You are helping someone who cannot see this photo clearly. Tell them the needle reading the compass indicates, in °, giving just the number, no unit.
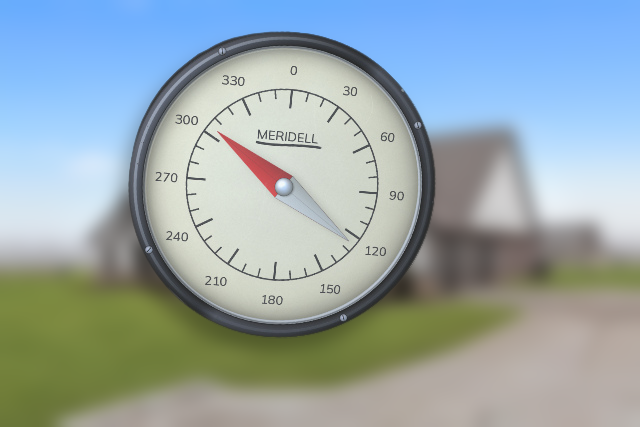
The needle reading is 305
